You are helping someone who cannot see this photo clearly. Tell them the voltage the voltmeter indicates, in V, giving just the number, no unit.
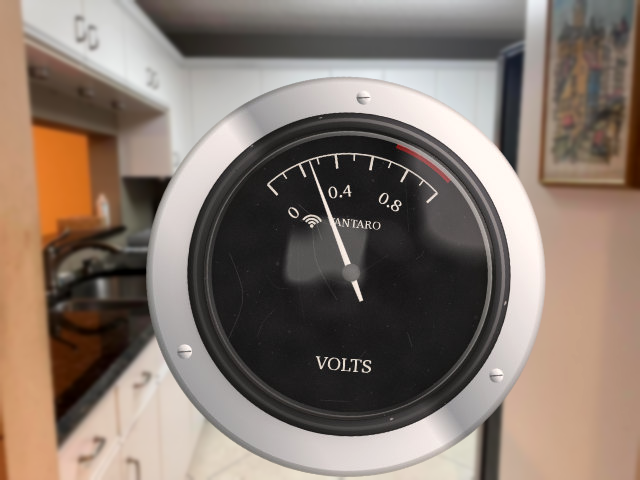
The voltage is 0.25
